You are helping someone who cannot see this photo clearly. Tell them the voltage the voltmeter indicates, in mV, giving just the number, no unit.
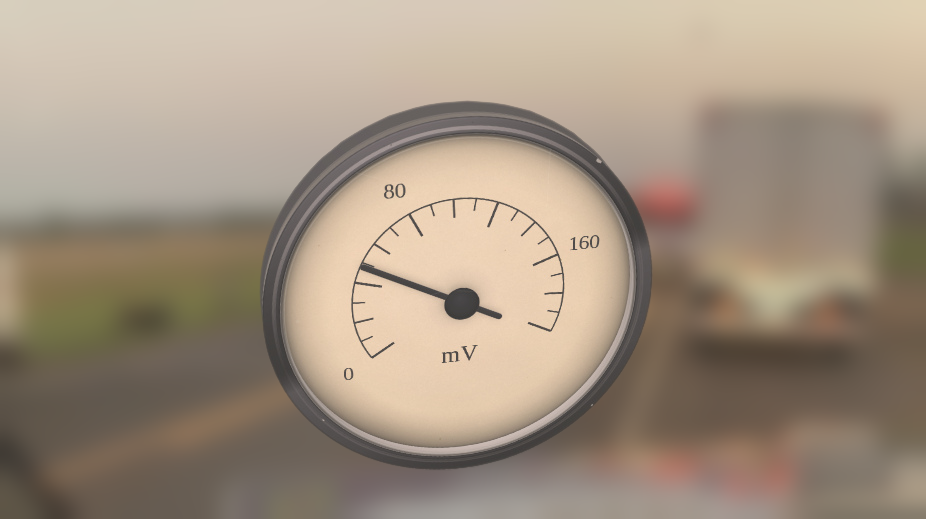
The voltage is 50
